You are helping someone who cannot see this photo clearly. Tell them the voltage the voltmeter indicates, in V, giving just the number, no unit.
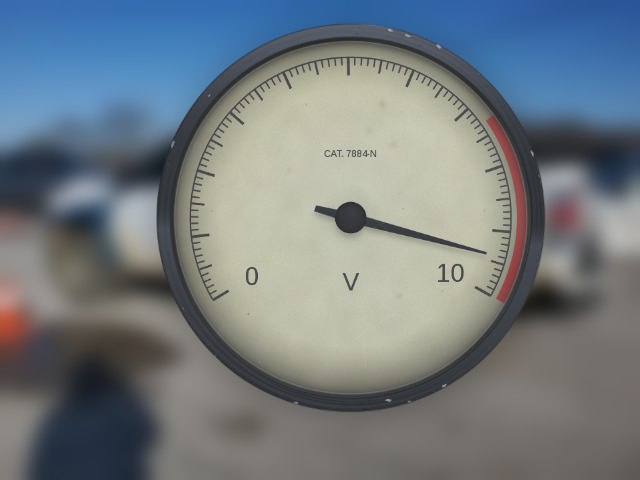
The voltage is 9.4
